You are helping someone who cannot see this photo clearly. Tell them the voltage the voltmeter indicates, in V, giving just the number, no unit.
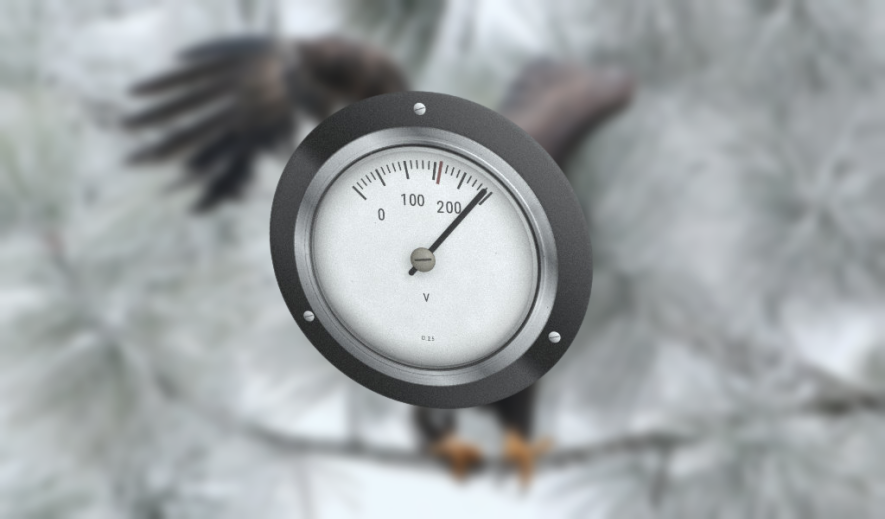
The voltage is 240
